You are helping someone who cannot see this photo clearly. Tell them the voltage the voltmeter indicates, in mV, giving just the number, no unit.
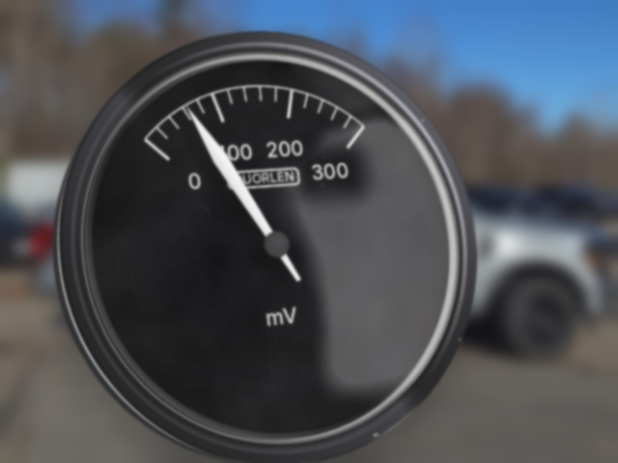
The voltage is 60
